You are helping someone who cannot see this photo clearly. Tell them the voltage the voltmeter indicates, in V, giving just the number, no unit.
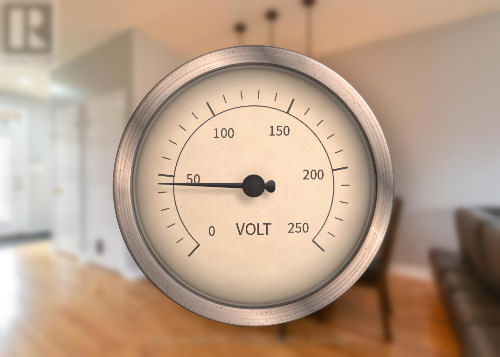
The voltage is 45
